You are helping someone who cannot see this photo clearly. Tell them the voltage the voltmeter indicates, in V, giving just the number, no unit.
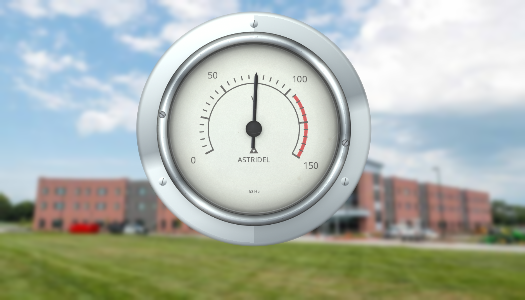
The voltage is 75
